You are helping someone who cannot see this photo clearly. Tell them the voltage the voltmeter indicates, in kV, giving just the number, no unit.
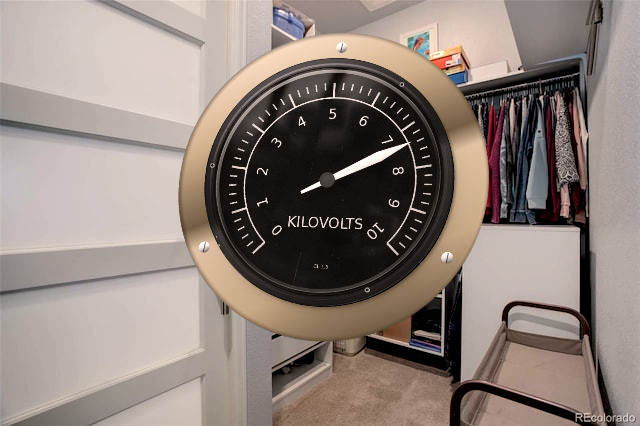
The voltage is 7.4
